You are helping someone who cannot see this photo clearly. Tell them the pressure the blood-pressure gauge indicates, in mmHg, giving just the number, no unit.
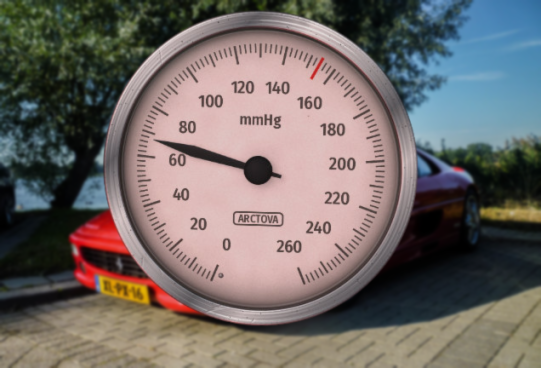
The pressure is 68
